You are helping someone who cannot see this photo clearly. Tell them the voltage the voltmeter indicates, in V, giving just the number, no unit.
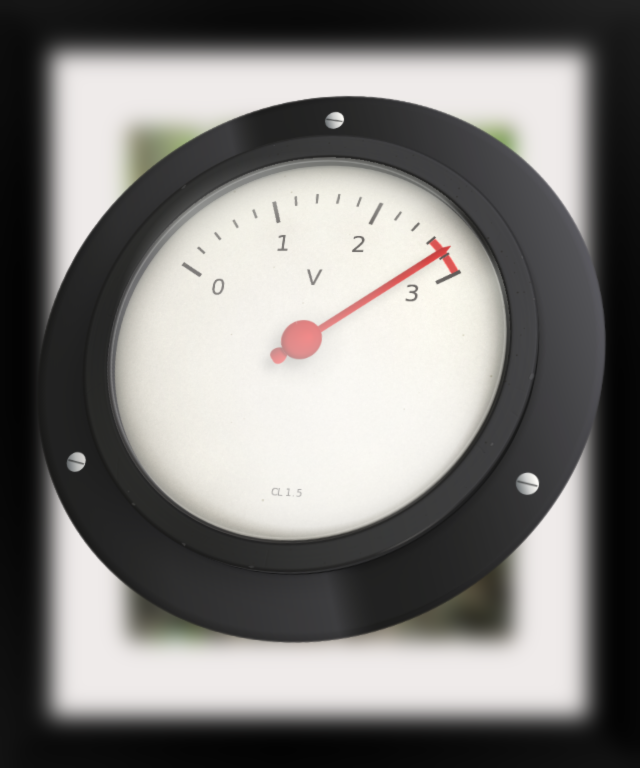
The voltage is 2.8
